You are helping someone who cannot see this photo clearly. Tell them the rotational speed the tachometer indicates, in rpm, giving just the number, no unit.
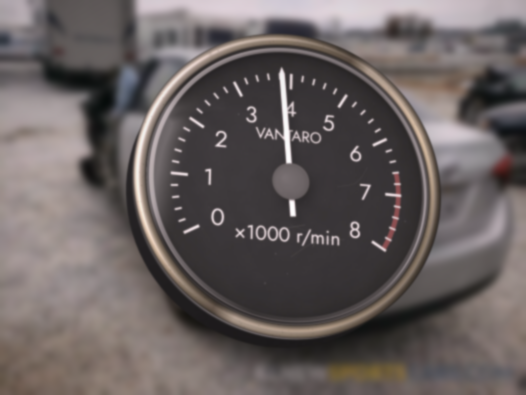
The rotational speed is 3800
